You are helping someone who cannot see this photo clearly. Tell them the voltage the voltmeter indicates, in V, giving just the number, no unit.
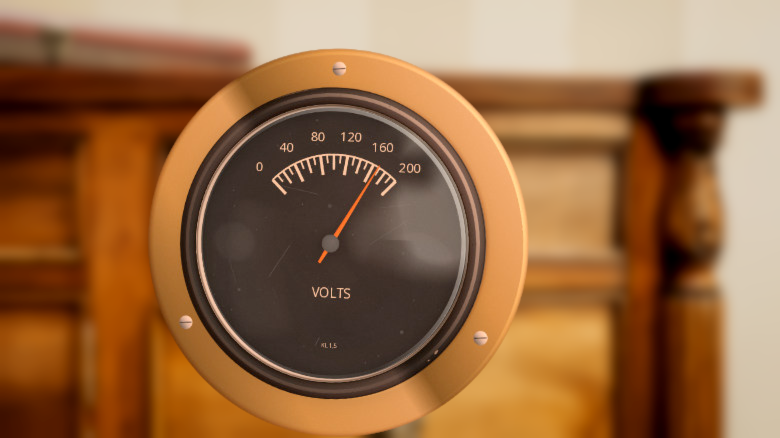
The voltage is 170
